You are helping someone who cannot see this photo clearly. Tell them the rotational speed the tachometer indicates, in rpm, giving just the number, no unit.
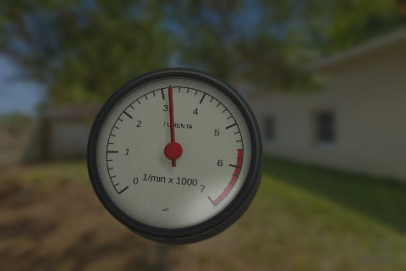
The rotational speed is 3200
